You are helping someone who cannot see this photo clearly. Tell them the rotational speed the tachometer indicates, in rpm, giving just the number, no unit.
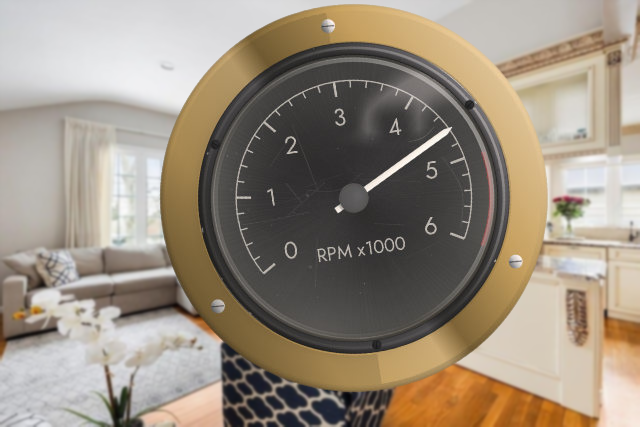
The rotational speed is 4600
